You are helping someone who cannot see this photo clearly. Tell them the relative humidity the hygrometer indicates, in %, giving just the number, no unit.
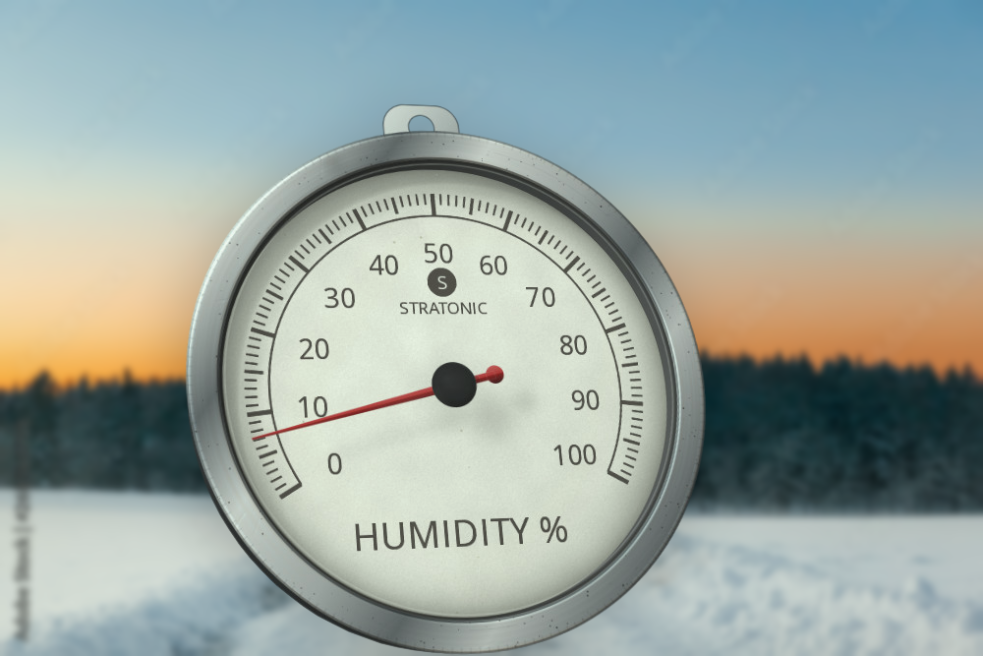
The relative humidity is 7
